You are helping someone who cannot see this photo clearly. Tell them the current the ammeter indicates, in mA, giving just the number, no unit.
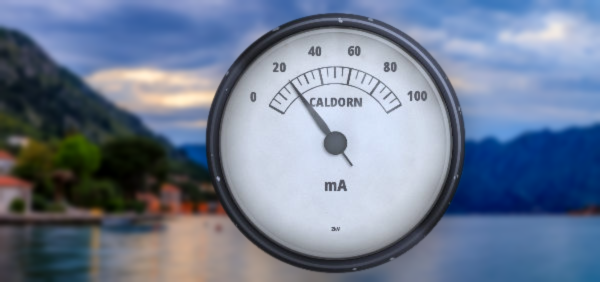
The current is 20
